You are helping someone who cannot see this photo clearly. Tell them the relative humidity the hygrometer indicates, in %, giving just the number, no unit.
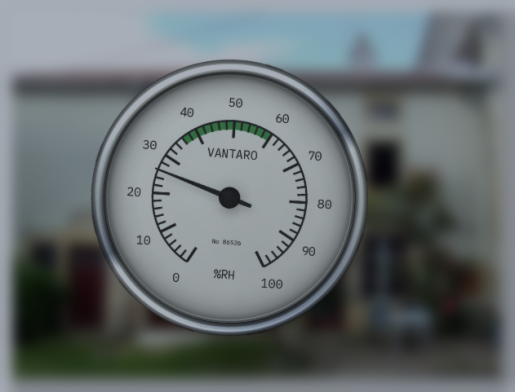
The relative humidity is 26
